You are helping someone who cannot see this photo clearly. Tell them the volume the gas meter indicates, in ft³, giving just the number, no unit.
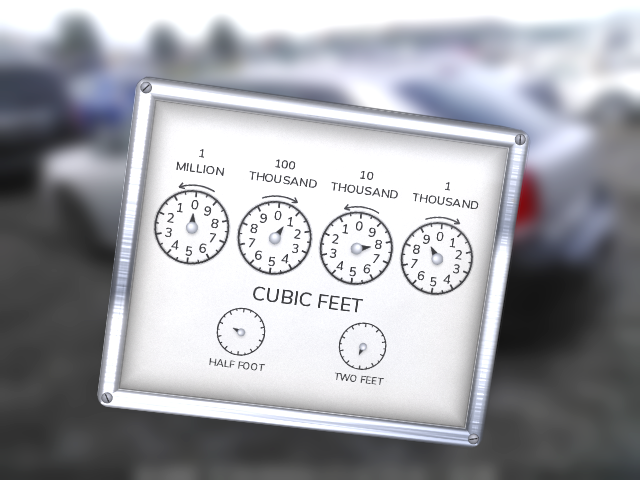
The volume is 7900
